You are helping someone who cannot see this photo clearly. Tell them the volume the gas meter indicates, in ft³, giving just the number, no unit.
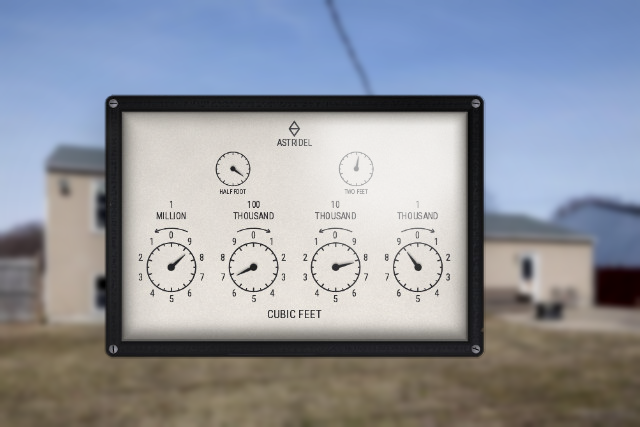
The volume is 867900
